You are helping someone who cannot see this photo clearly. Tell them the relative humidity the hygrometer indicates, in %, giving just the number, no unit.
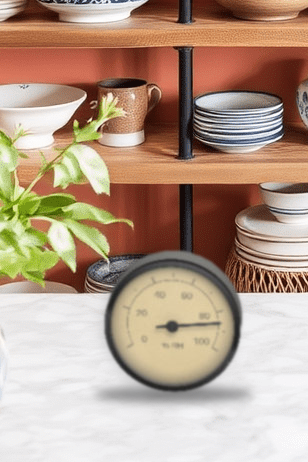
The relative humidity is 85
